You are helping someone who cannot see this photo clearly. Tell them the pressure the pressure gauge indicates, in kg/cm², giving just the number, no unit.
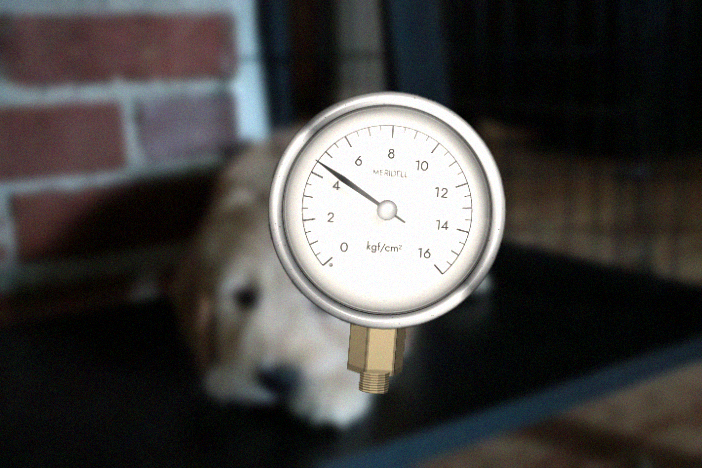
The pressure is 4.5
